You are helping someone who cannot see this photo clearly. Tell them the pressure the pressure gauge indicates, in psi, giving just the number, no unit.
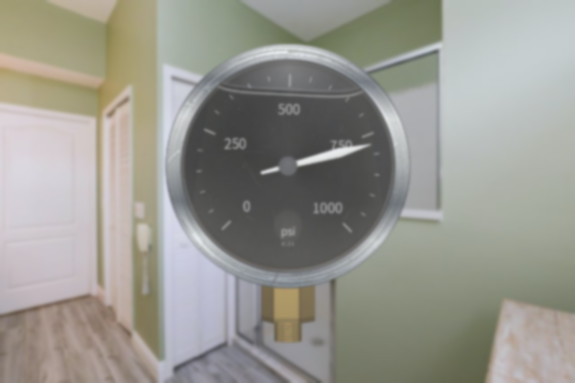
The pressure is 775
